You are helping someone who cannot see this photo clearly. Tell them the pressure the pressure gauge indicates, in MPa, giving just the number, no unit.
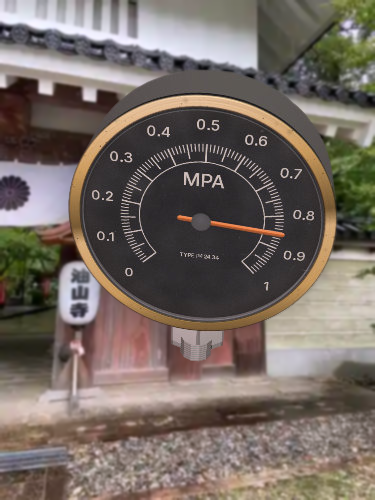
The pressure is 0.85
